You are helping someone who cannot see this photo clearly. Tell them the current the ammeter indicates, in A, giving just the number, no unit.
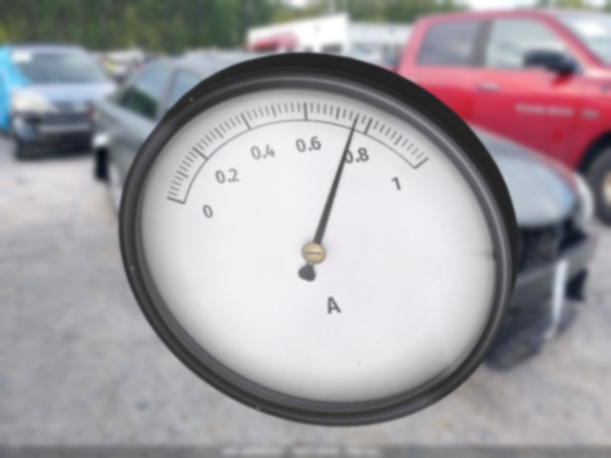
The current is 0.76
